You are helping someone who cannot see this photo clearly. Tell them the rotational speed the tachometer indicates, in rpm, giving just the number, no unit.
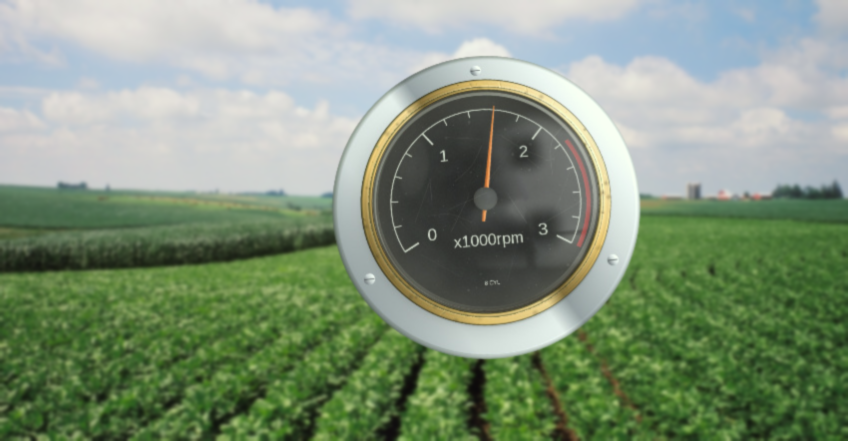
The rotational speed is 1600
